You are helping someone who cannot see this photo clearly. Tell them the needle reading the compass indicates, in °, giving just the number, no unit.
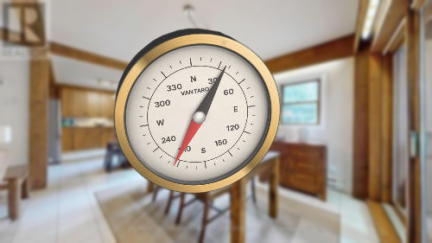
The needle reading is 215
